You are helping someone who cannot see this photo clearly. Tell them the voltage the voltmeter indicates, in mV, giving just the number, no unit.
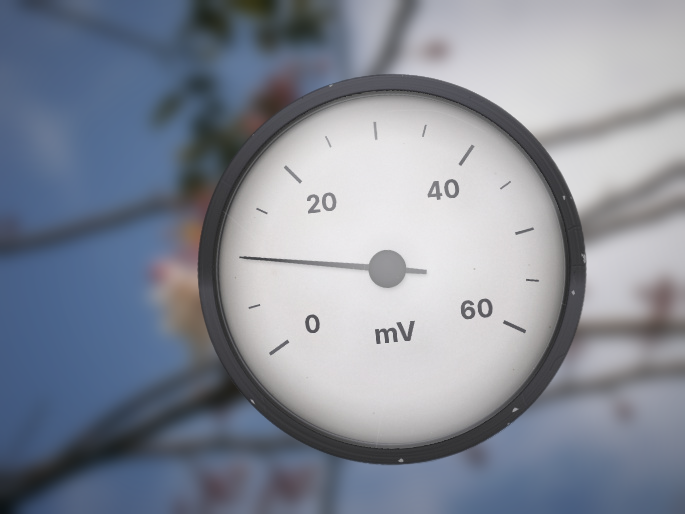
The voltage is 10
